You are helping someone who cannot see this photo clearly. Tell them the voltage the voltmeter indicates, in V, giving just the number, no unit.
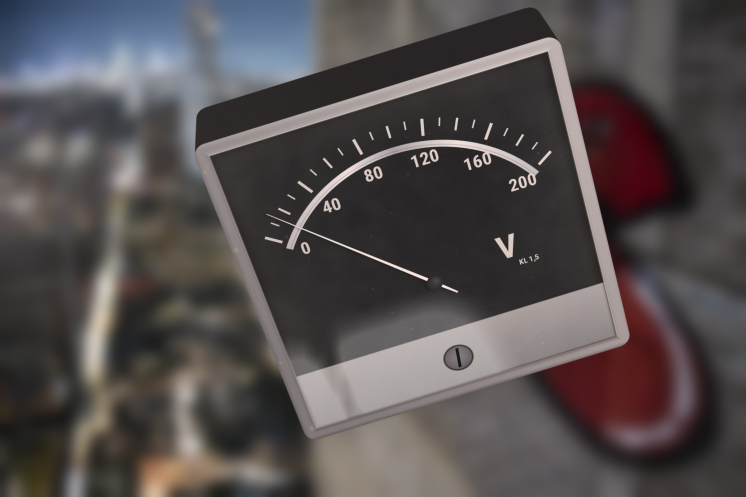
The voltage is 15
